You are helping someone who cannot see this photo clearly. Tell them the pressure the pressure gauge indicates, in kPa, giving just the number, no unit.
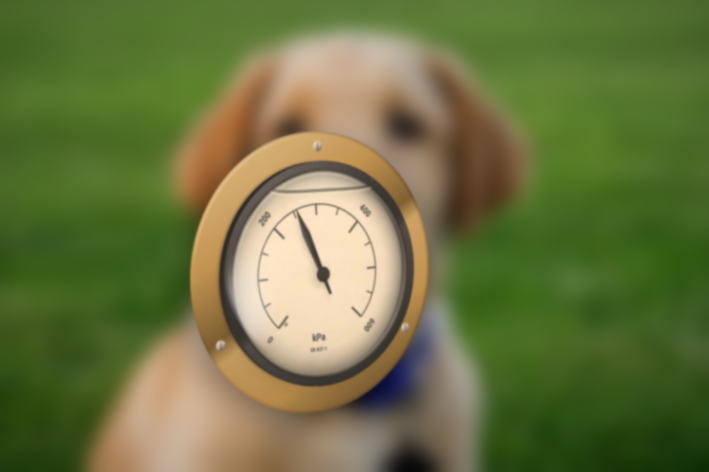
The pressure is 250
